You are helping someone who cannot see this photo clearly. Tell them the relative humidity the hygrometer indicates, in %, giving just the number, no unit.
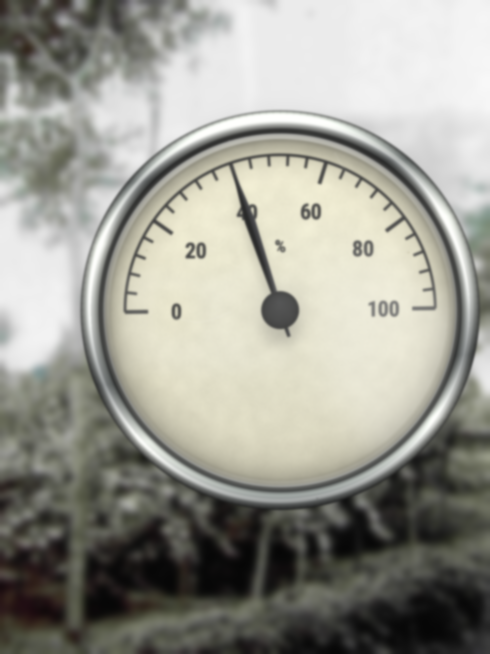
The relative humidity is 40
